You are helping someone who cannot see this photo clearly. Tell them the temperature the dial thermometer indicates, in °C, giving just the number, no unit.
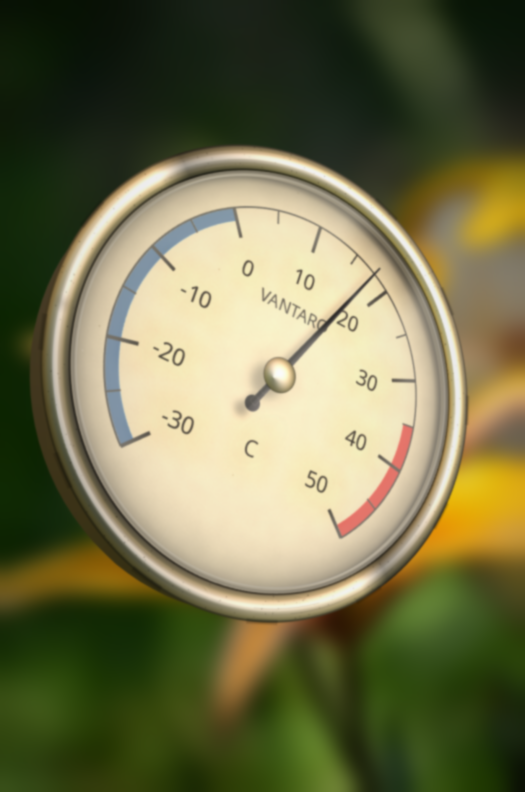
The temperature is 17.5
